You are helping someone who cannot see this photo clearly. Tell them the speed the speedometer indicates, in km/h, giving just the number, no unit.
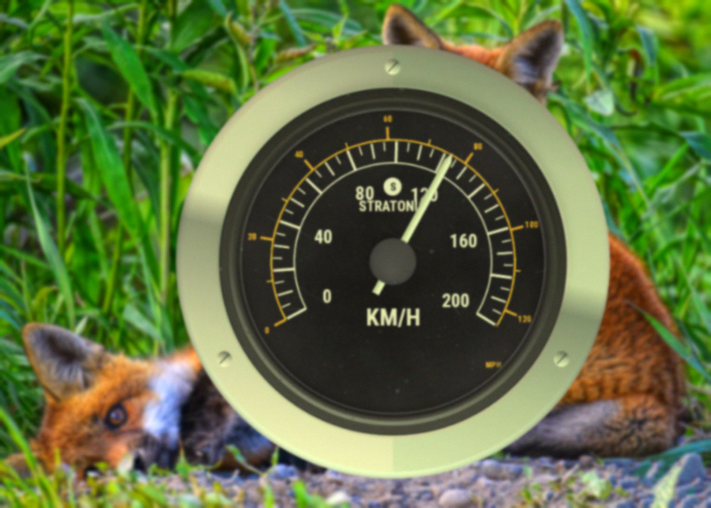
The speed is 122.5
